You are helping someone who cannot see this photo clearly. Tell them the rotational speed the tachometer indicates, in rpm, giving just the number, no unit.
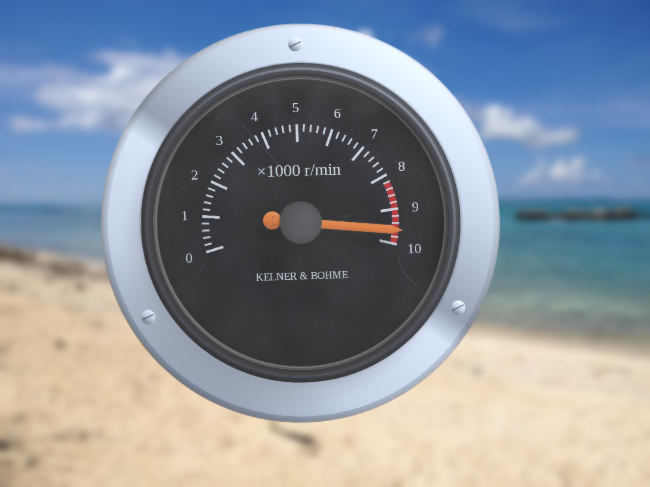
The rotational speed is 9600
